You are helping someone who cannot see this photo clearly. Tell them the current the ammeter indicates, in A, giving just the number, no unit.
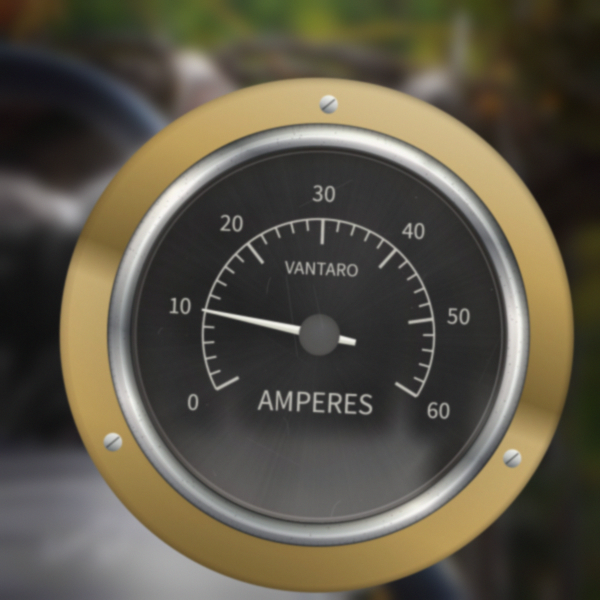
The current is 10
